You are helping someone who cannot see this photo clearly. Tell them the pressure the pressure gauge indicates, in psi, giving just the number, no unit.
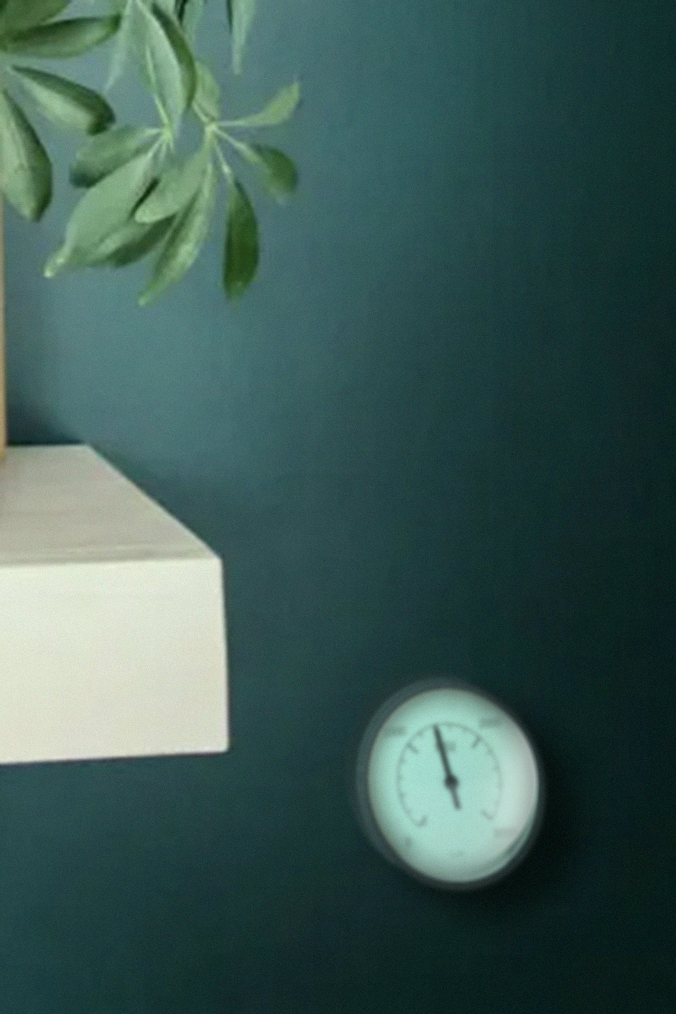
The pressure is 1400
